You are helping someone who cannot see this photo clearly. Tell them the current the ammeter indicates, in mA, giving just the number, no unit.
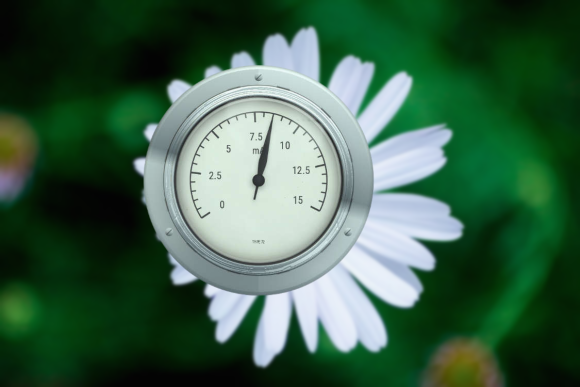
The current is 8.5
